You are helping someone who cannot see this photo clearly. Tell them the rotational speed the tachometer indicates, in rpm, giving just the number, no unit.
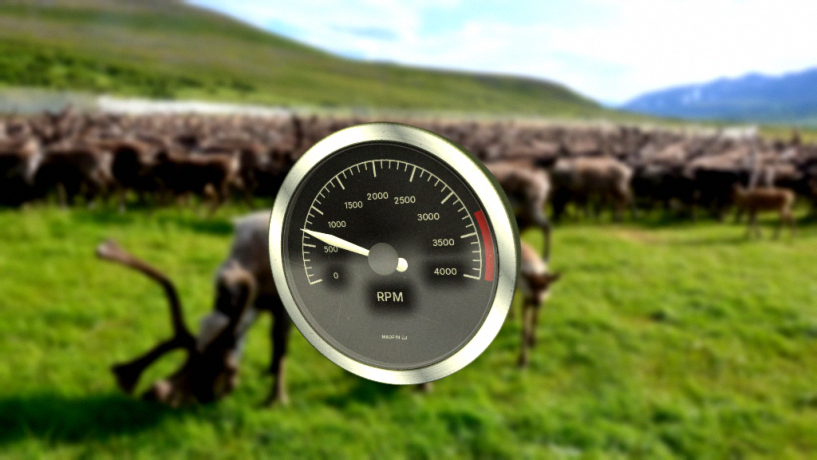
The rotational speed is 700
